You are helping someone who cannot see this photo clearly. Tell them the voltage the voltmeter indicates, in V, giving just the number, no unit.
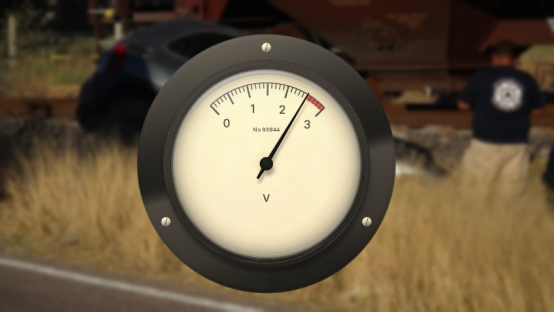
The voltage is 2.5
